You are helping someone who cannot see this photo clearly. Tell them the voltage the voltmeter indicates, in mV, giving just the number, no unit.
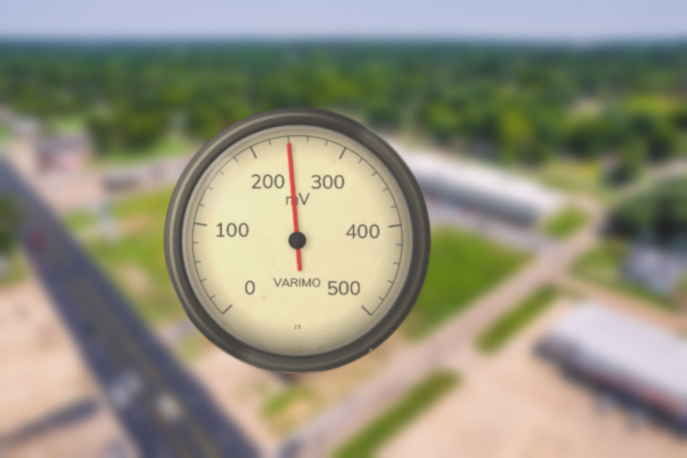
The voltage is 240
